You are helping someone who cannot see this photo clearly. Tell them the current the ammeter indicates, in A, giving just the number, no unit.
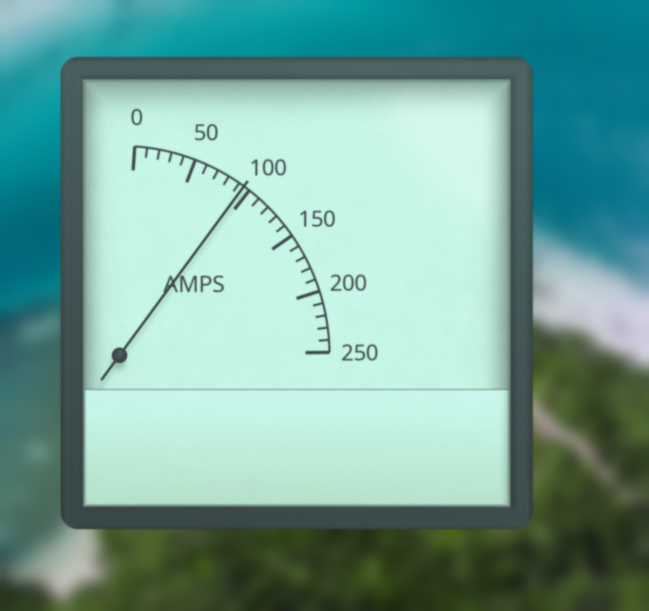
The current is 95
